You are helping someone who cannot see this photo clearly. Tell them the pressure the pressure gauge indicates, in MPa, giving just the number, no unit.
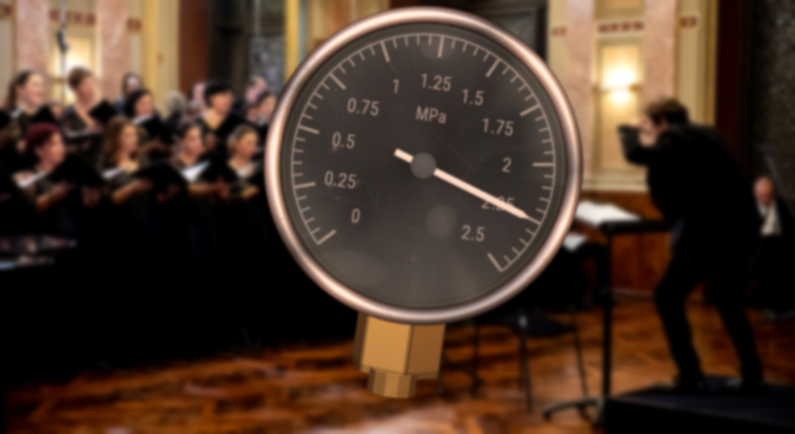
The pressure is 2.25
